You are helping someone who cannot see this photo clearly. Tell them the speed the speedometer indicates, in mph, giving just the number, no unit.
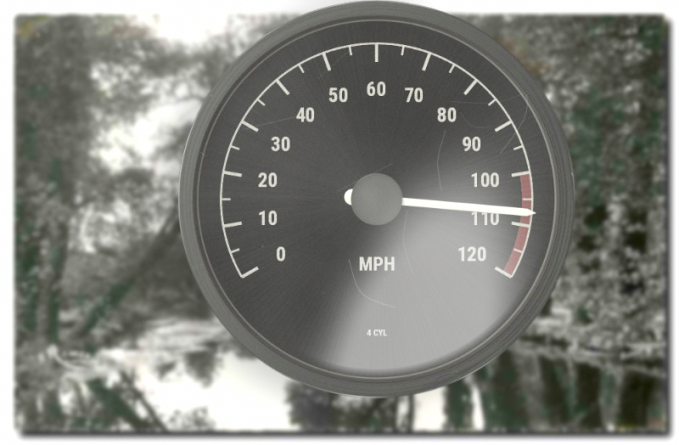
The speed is 107.5
